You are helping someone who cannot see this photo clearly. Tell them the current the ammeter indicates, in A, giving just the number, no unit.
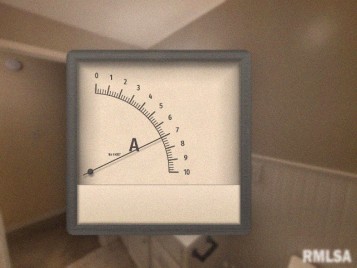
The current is 7
